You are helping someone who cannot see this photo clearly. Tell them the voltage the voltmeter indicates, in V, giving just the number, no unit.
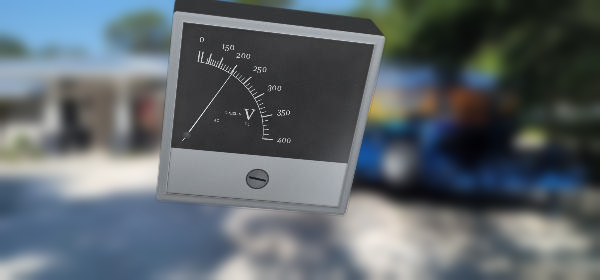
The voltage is 200
